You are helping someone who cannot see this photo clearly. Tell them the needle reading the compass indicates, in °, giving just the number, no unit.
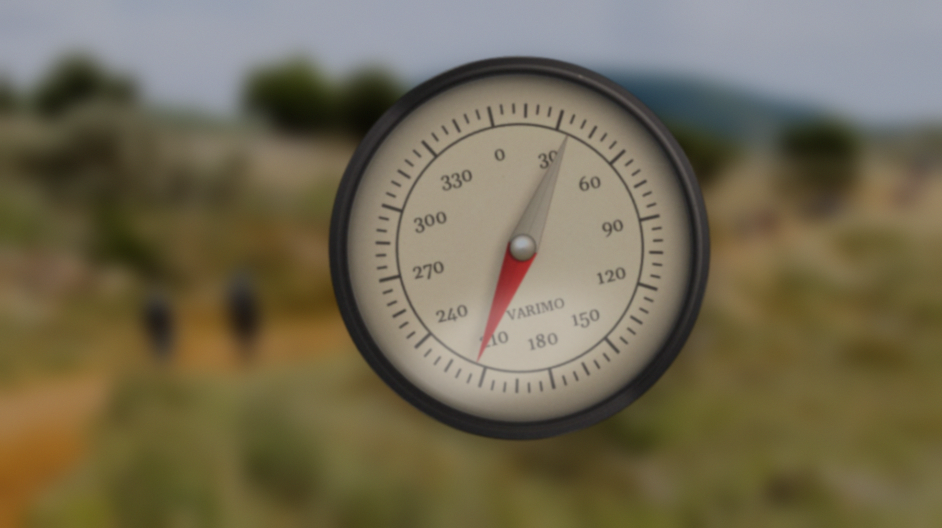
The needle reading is 215
